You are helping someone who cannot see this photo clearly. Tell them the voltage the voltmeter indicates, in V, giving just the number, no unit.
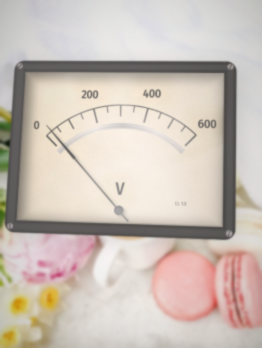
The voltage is 25
